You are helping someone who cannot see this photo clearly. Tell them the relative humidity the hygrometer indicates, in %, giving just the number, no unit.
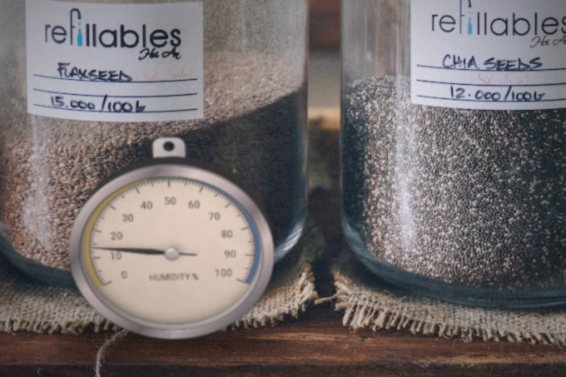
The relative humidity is 15
